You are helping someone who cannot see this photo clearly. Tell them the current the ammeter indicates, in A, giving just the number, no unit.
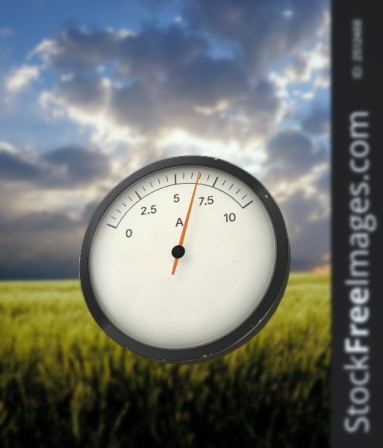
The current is 6.5
